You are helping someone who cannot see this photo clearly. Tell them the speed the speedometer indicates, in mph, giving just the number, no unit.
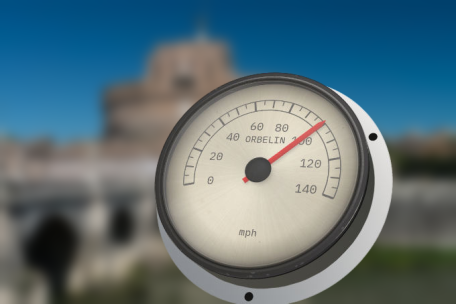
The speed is 100
